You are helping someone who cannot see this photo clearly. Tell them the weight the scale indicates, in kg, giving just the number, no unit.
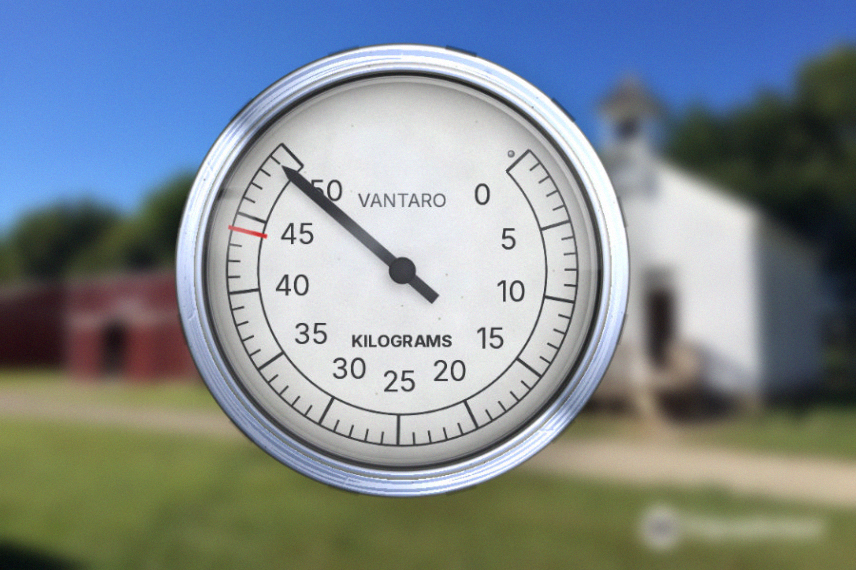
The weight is 49
